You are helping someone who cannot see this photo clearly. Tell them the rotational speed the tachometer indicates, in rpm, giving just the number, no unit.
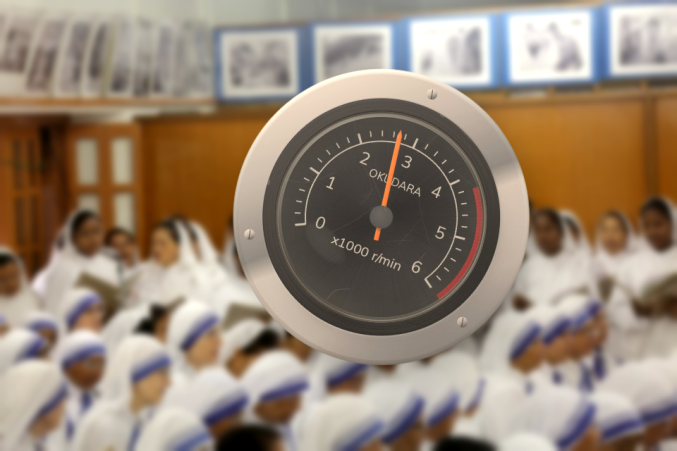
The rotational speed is 2700
